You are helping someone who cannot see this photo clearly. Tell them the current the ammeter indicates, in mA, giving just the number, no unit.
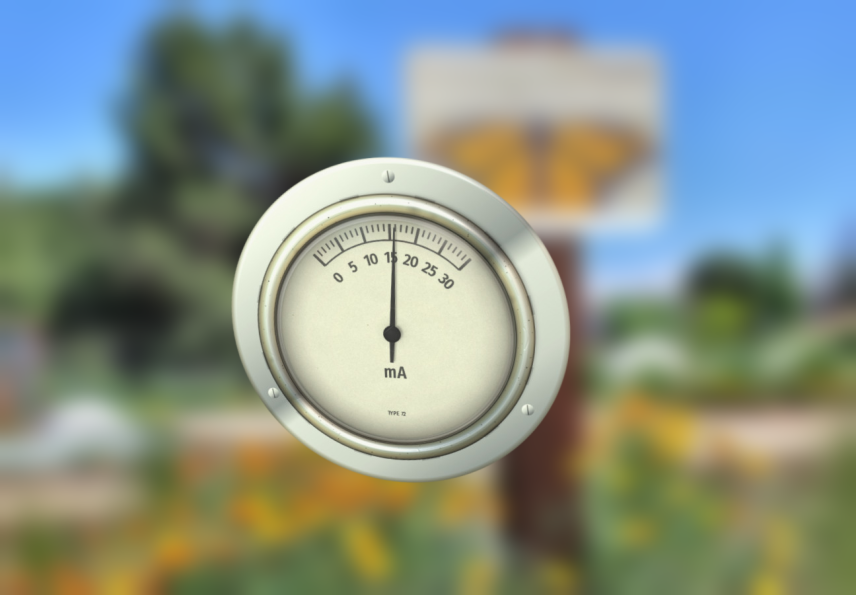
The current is 16
